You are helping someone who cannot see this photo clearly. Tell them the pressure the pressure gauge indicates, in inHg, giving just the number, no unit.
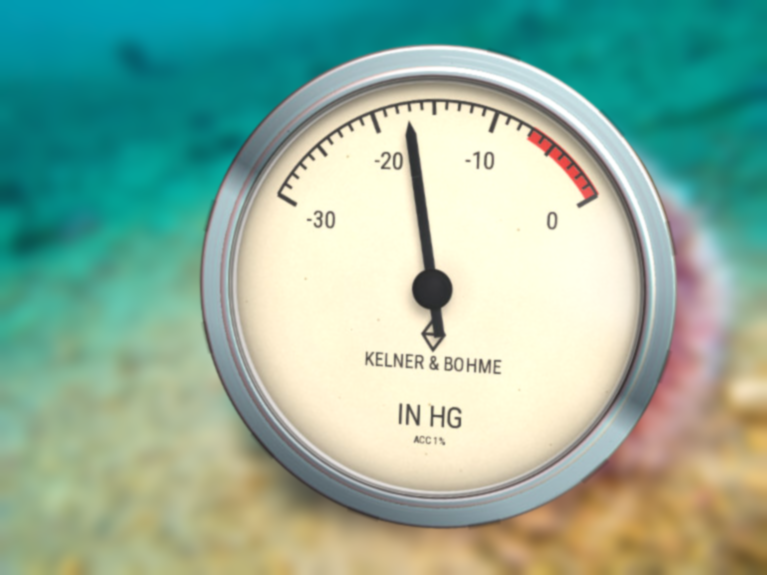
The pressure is -17
